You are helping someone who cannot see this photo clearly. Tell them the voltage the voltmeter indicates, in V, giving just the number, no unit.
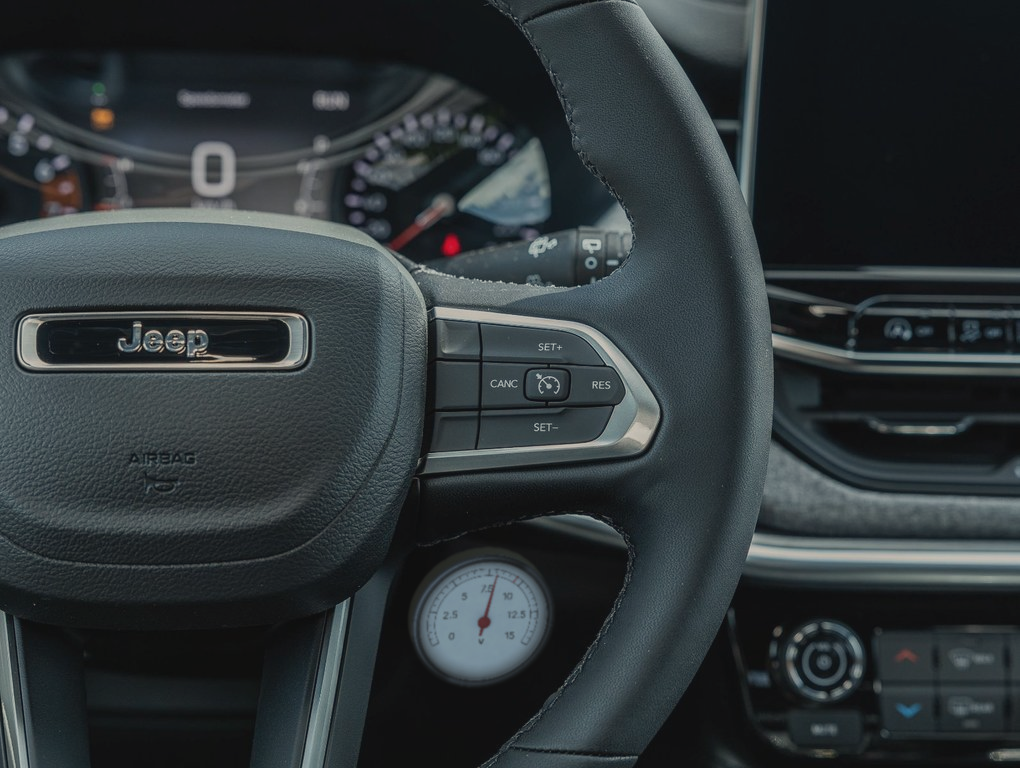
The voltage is 8
